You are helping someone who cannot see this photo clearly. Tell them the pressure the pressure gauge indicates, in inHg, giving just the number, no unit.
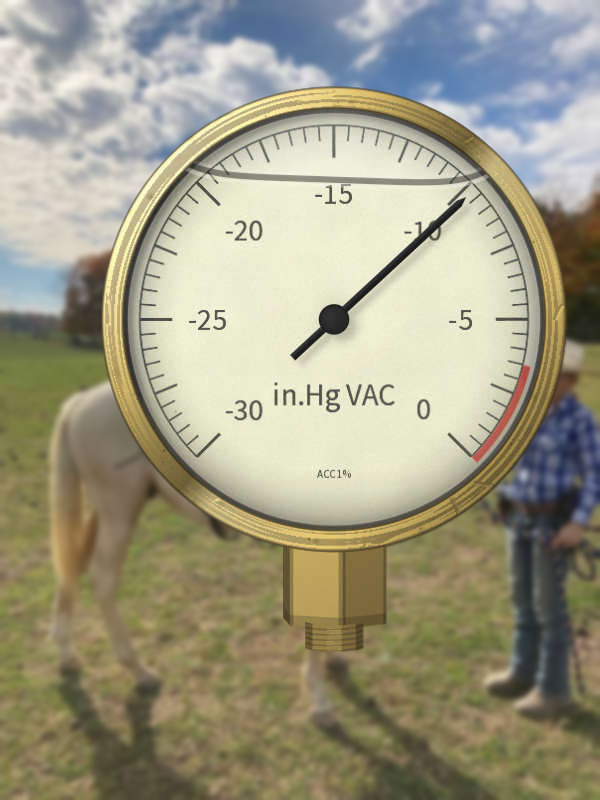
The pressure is -9.75
